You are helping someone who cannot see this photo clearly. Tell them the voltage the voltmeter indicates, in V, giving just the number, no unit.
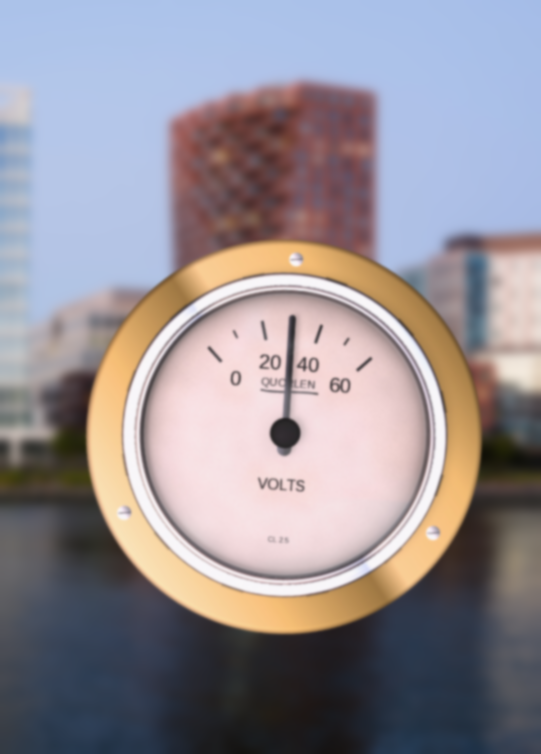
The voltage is 30
